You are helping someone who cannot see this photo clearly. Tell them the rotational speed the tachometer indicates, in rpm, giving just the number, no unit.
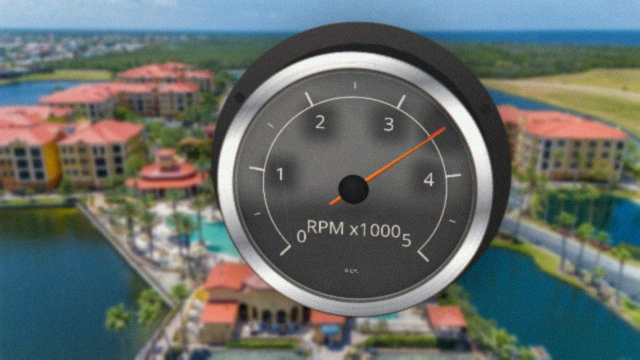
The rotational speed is 3500
